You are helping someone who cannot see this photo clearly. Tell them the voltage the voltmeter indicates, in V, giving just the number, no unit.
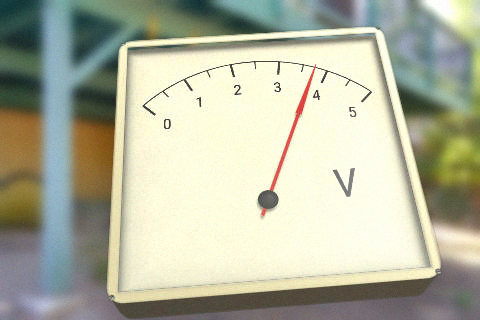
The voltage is 3.75
